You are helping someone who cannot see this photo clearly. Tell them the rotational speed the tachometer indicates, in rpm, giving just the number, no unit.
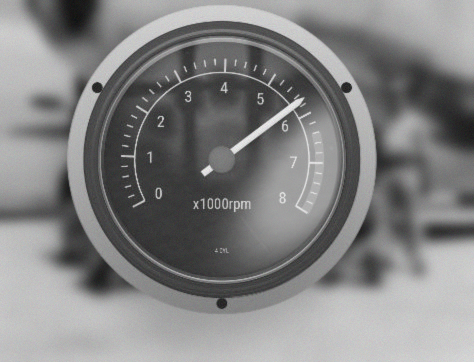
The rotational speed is 5700
